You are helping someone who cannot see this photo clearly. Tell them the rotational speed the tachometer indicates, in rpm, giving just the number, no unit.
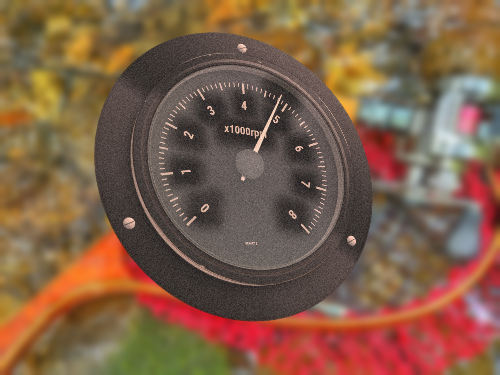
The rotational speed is 4800
